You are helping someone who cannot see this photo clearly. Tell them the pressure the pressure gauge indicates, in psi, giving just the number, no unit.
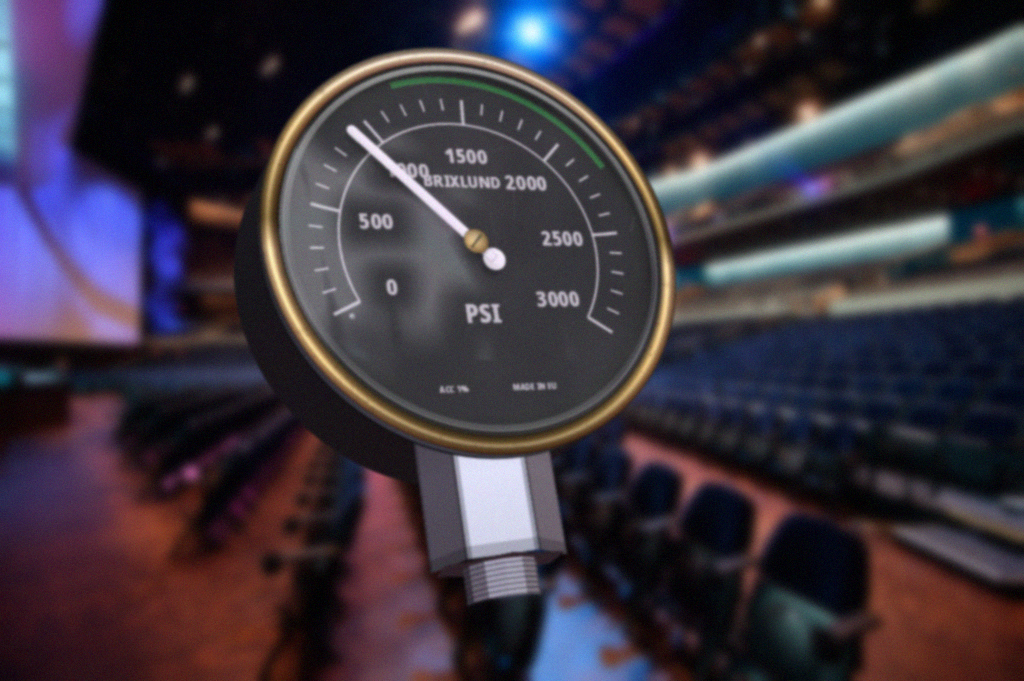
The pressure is 900
